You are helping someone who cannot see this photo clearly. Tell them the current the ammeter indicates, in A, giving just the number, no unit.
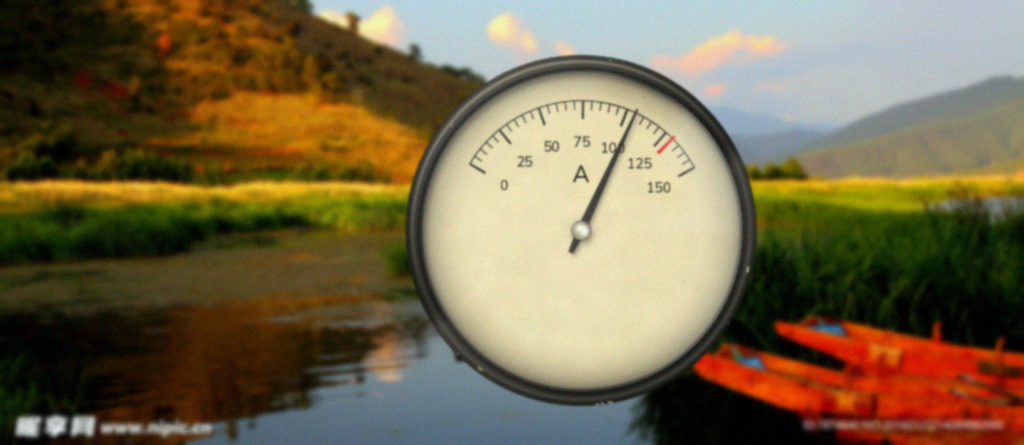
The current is 105
